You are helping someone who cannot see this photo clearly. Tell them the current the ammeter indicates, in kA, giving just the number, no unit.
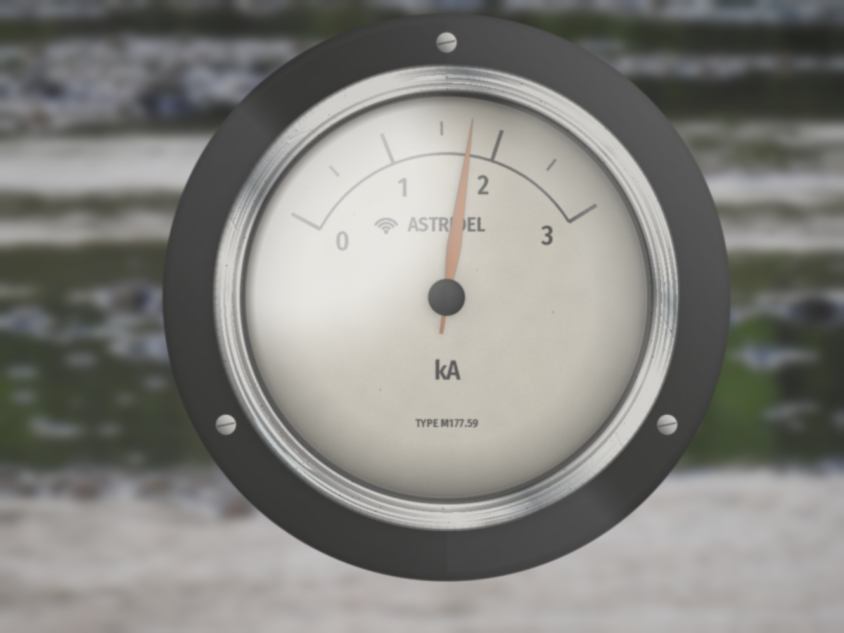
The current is 1.75
